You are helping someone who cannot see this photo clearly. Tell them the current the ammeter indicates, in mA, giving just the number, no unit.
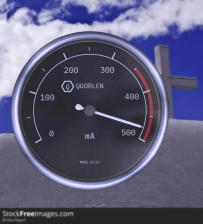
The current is 475
